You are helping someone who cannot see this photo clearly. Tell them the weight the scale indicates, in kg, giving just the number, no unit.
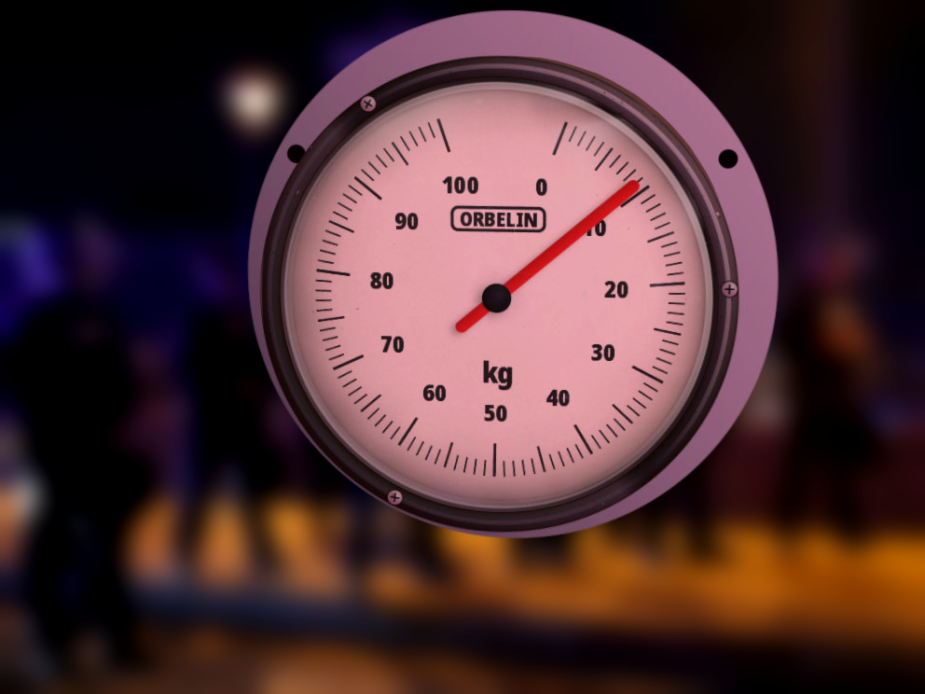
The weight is 9
